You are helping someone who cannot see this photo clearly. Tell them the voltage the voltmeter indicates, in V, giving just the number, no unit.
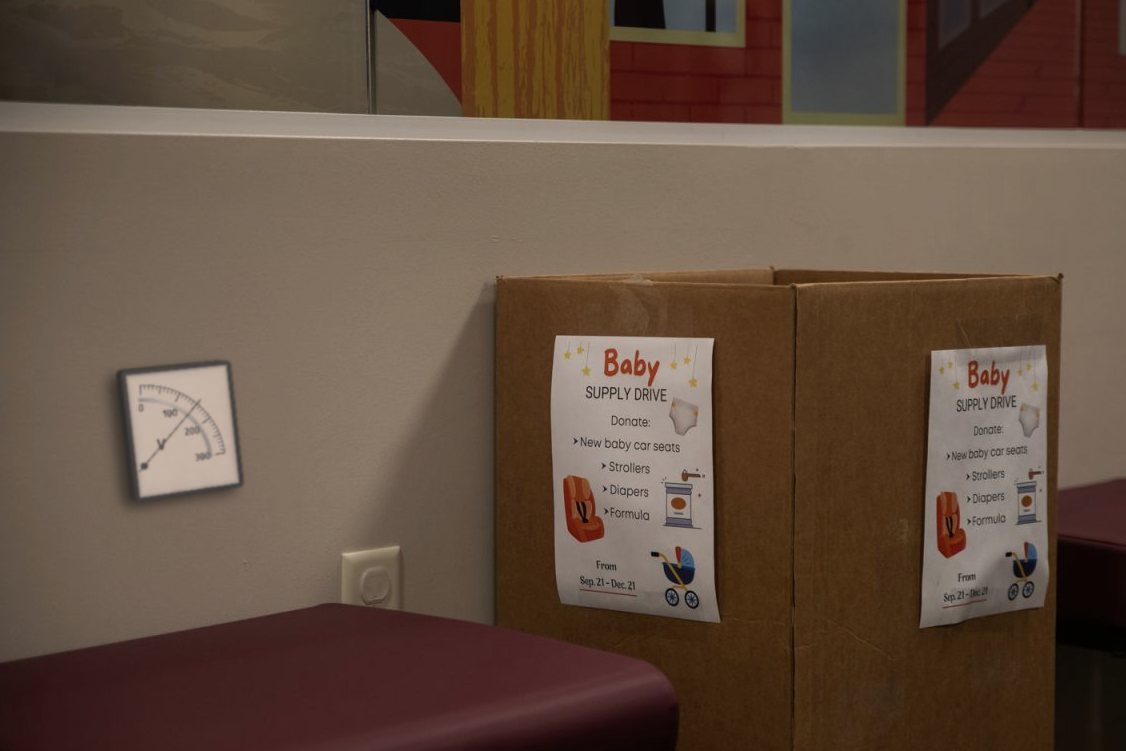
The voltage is 150
